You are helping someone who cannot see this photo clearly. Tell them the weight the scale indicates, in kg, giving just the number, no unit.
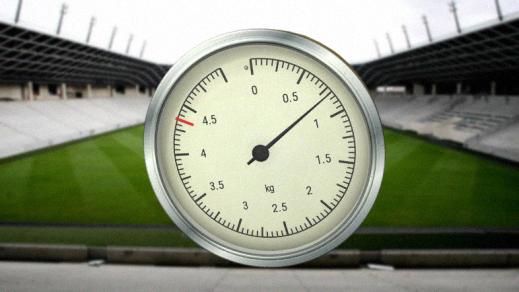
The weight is 0.8
